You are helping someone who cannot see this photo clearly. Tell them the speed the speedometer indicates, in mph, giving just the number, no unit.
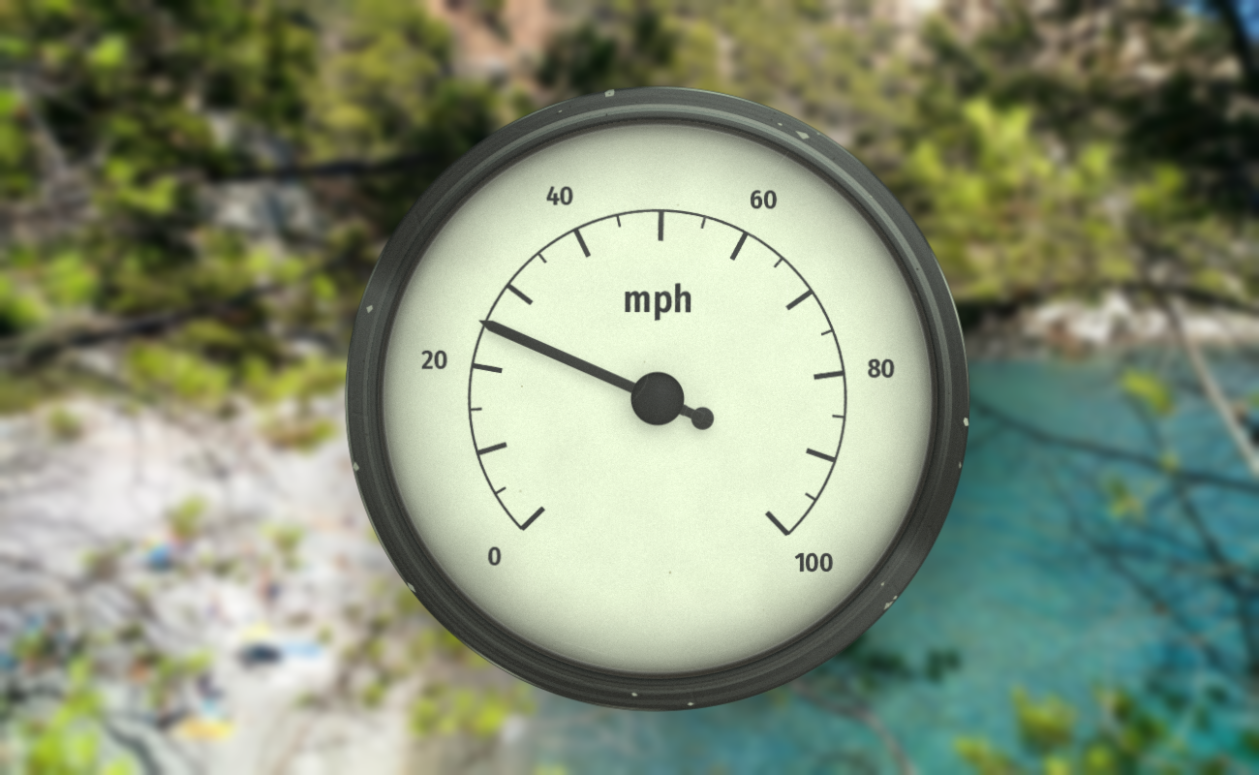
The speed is 25
